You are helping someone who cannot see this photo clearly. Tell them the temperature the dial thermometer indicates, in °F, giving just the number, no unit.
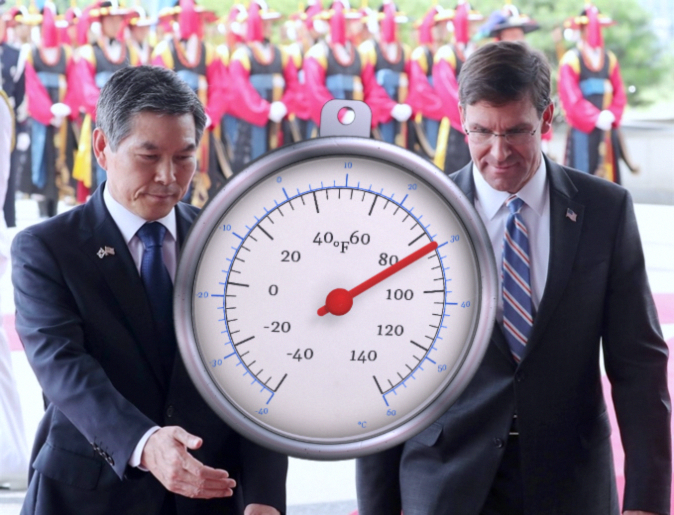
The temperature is 84
